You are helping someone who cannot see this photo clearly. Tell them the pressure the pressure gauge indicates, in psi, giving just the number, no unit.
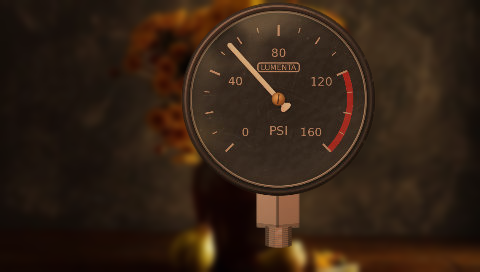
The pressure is 55
